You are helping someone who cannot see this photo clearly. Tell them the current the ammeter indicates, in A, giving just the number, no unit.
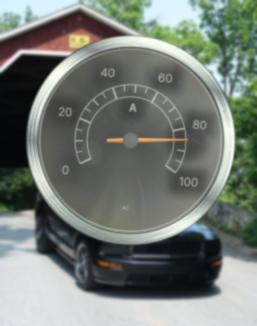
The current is 85
